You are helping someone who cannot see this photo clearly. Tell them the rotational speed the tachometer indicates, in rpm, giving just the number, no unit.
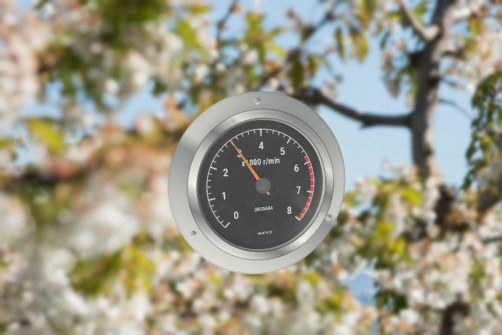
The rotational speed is 3000
